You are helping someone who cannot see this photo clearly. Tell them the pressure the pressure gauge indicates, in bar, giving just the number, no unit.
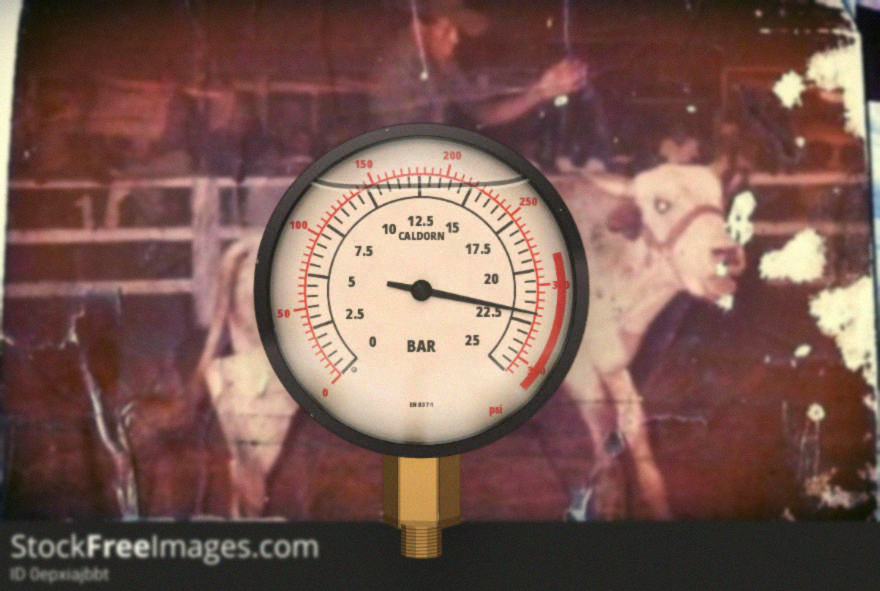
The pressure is 22
